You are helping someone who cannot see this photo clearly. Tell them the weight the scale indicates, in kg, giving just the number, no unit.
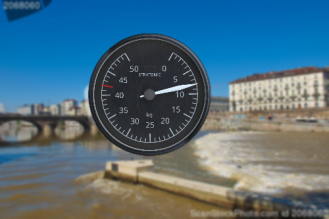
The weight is 8
